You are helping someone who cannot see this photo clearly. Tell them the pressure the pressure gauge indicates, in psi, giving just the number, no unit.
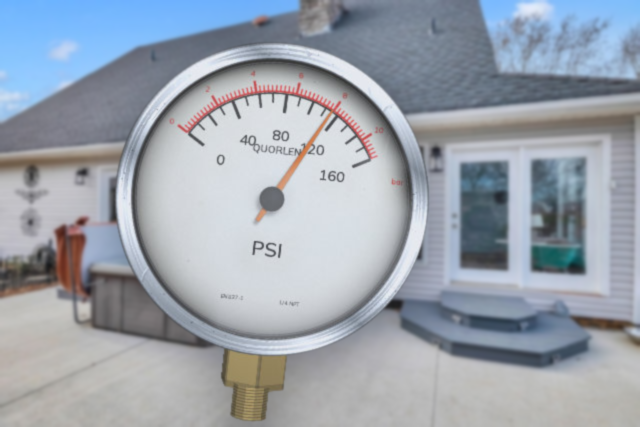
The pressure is 115
